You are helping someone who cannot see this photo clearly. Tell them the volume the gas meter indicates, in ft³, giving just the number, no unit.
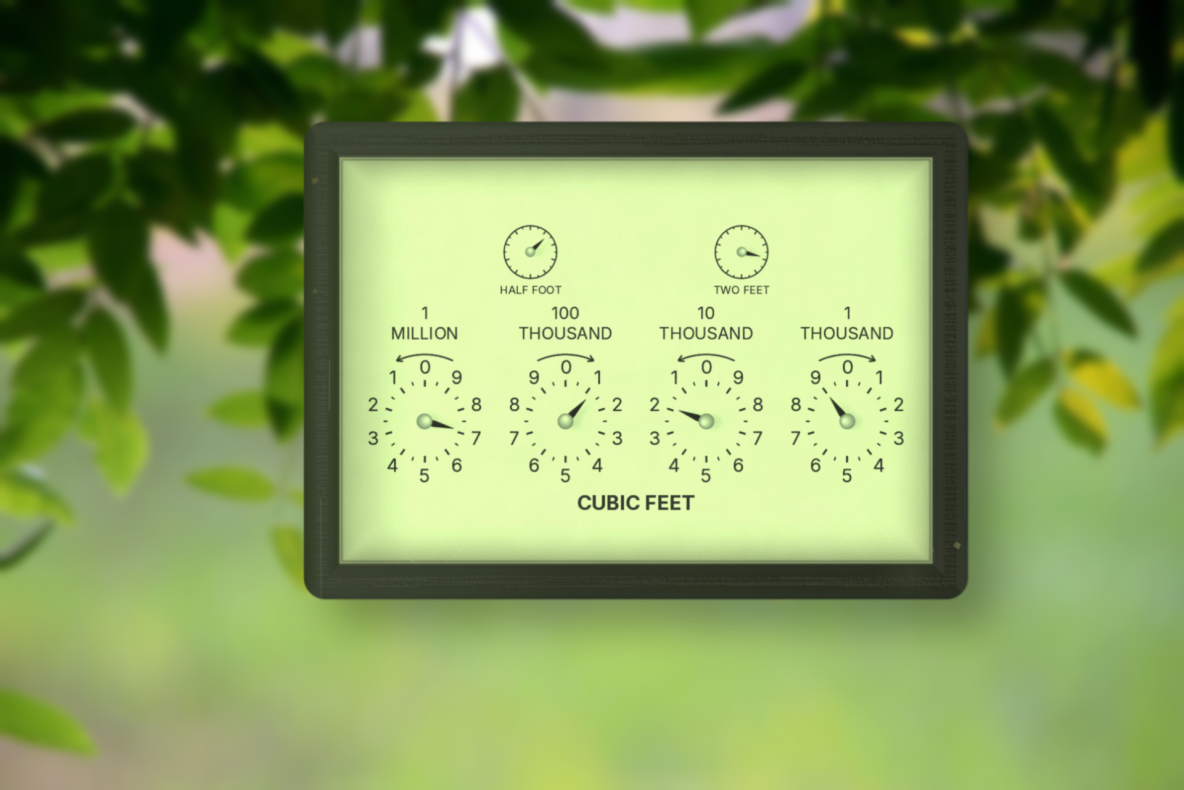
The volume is 711900
